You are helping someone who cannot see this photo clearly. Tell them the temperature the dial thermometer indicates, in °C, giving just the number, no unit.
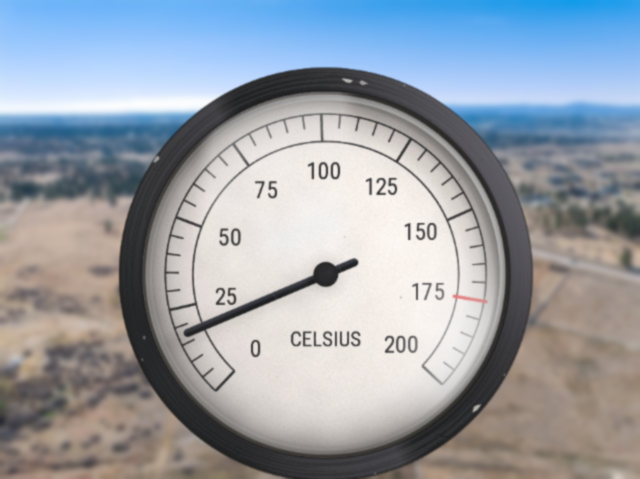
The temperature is 17.5
